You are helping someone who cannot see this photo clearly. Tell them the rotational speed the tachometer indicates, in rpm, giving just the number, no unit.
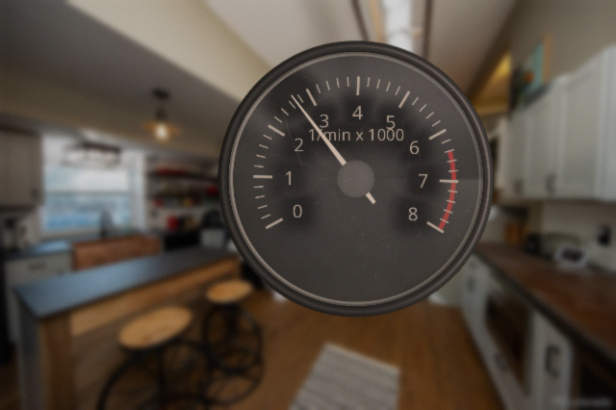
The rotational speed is 2700
